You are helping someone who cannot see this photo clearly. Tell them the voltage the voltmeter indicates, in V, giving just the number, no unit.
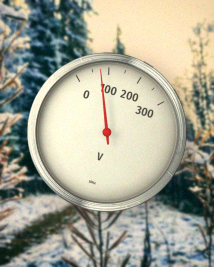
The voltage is 75
